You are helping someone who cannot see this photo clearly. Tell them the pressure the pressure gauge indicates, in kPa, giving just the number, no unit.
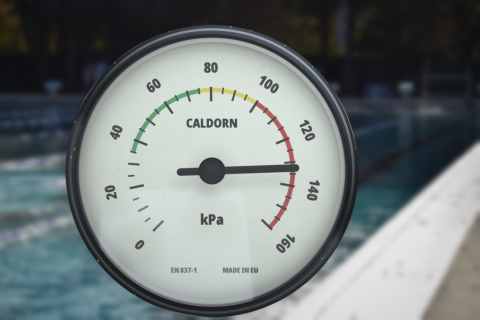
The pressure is 132.5
